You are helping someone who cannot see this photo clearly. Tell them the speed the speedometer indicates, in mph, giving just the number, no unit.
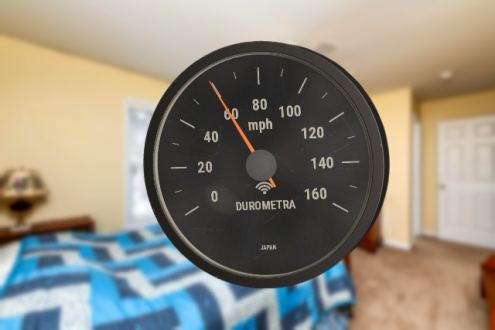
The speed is 60
